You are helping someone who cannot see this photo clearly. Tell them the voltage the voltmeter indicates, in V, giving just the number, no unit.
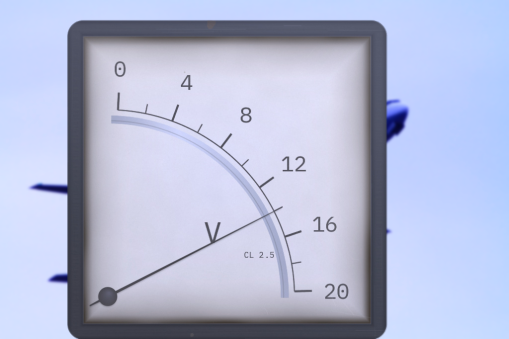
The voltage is 14
